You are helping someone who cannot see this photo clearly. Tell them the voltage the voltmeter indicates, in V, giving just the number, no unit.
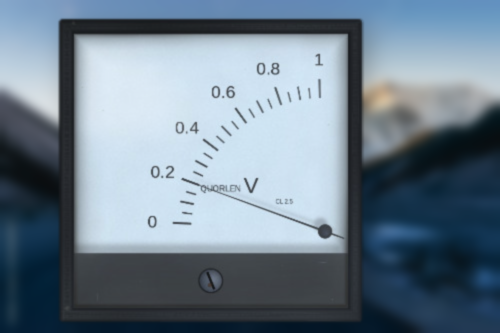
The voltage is 0.2
